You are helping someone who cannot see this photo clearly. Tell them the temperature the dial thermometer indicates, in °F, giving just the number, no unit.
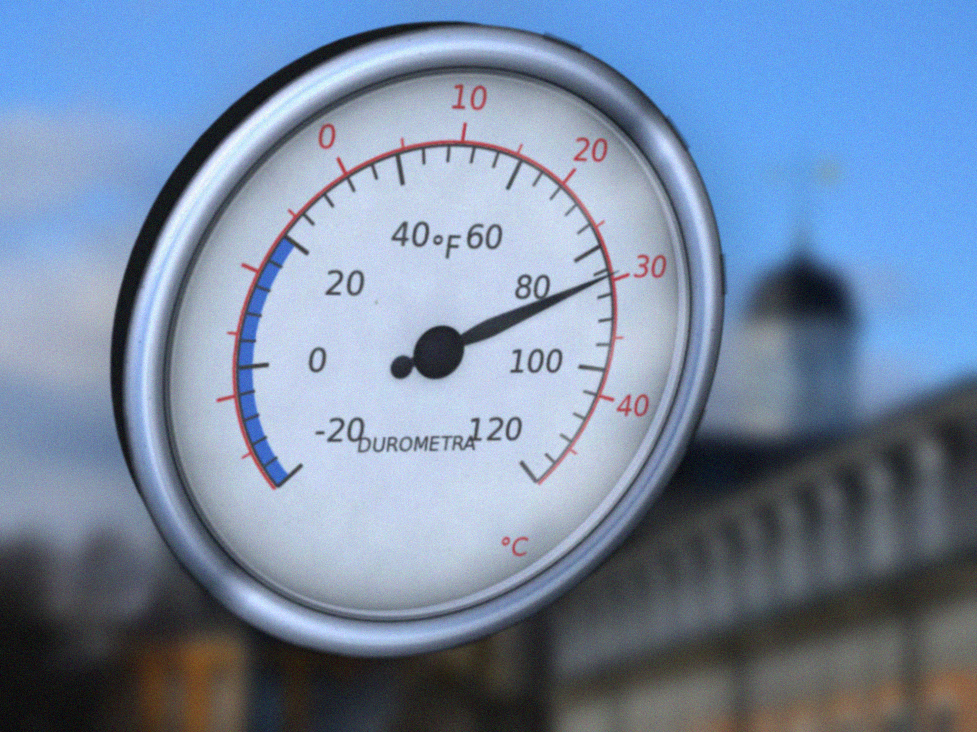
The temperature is 84
